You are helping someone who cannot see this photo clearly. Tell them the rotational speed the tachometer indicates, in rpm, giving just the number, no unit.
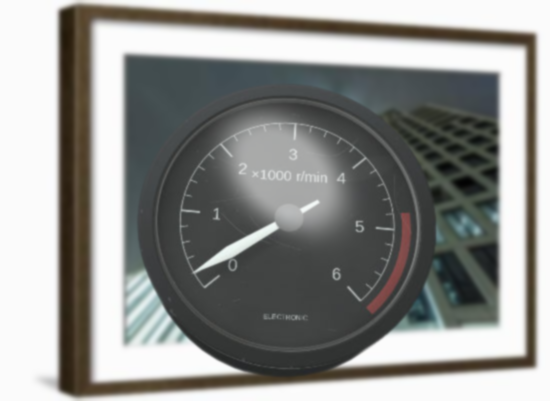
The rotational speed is 200
